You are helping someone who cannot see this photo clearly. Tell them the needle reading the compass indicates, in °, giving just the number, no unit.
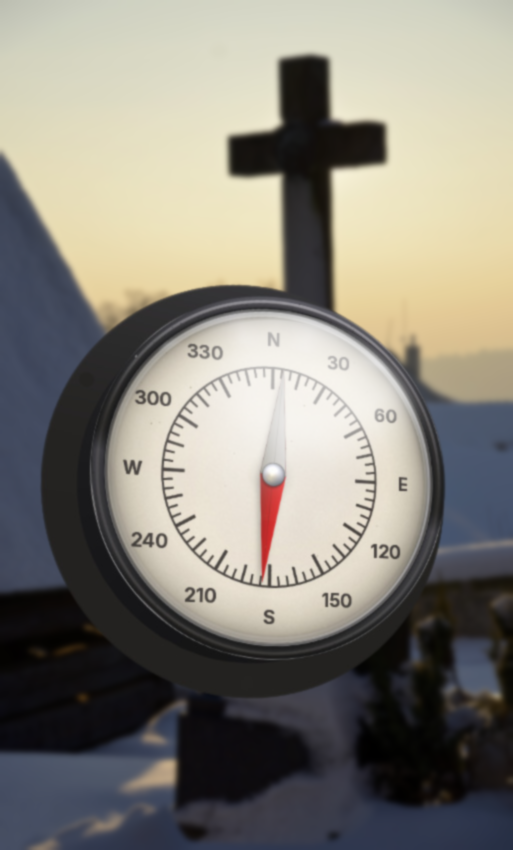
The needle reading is 185
